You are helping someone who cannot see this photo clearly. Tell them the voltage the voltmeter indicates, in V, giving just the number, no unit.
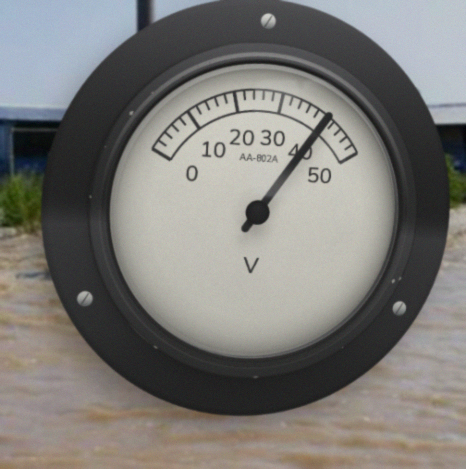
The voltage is 40
